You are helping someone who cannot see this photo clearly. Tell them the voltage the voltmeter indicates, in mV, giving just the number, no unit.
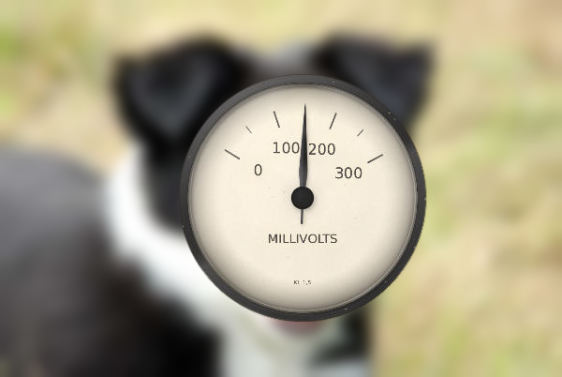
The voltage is 150
